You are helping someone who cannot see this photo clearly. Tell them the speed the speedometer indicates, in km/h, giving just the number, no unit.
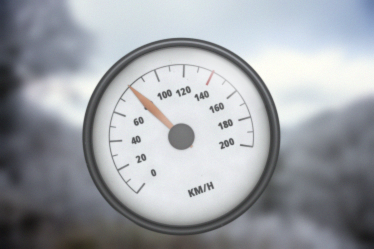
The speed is 80
